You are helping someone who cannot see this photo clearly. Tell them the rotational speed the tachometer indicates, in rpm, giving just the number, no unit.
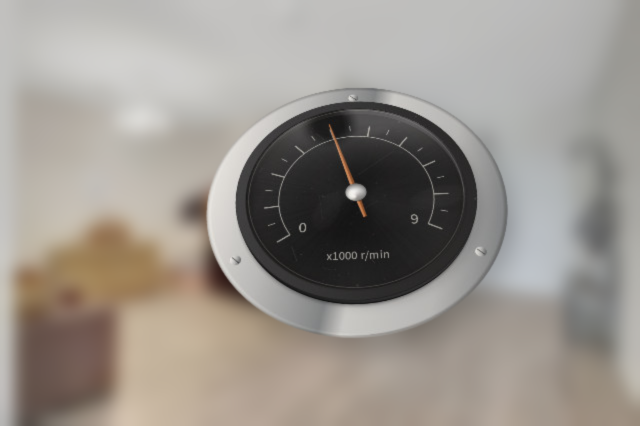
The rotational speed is 4000
